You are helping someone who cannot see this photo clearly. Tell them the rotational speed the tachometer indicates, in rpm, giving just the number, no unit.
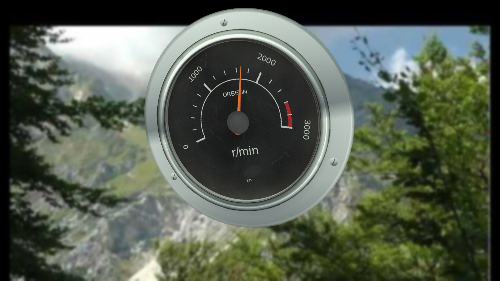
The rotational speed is 1700
